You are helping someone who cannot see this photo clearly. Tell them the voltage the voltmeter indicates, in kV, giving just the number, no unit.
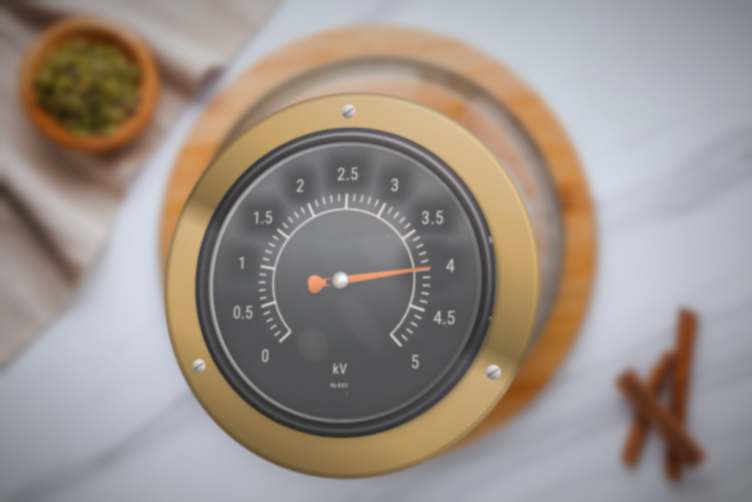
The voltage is 4
